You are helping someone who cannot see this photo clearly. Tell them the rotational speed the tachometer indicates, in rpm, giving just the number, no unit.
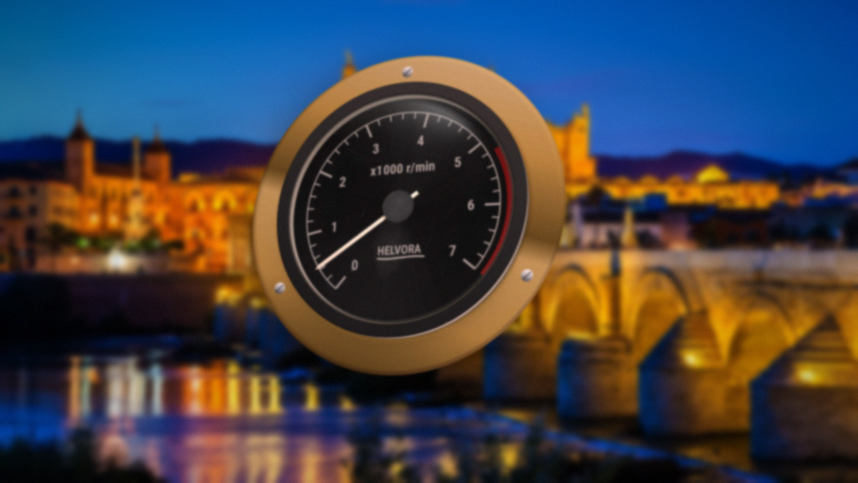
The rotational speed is 400
